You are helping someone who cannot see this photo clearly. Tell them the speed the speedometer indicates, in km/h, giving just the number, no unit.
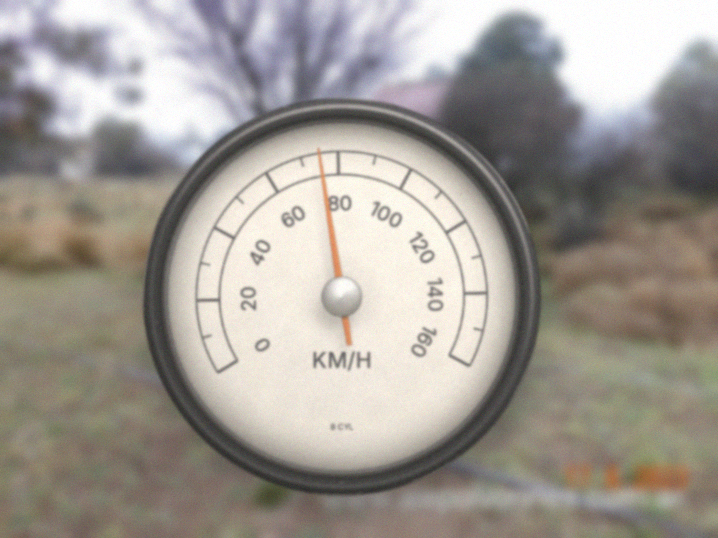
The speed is 75
